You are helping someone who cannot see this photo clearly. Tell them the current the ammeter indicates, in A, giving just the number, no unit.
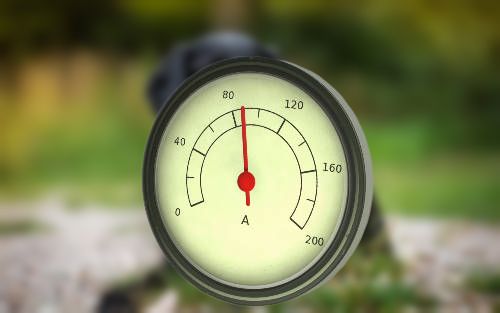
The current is 90
